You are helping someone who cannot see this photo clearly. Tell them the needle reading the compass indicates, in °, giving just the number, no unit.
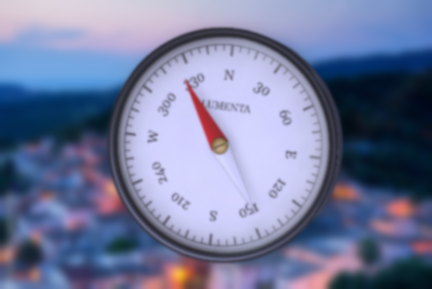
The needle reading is 325
